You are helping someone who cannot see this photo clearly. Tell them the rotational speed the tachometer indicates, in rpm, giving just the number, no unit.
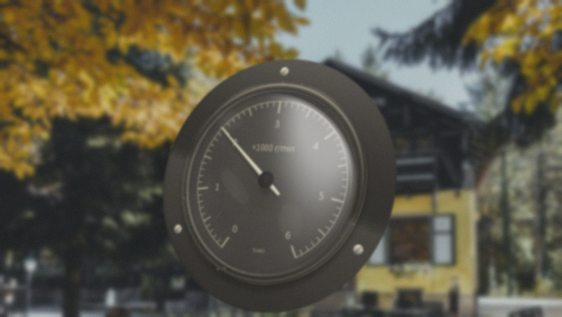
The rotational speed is 2000
